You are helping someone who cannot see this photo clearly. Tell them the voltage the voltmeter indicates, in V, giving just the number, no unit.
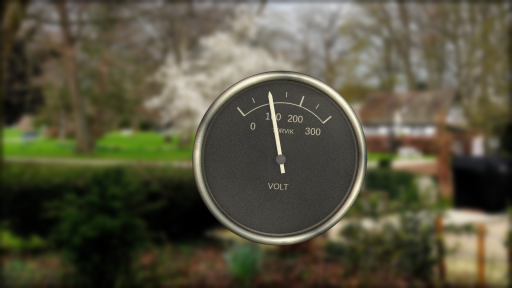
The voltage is 100
